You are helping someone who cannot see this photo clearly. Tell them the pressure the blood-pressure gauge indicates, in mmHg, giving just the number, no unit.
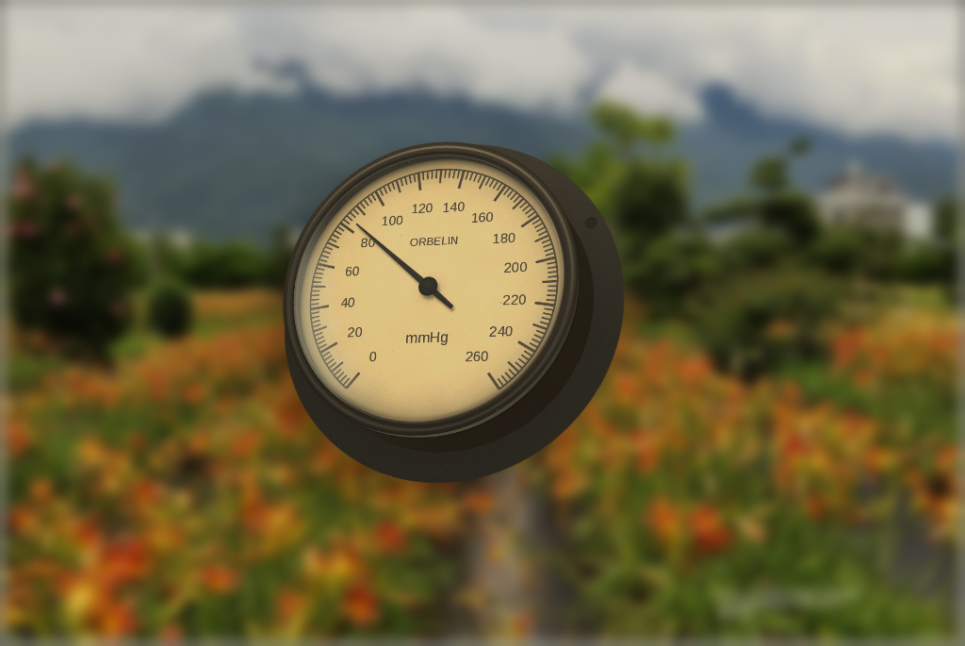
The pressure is 84
